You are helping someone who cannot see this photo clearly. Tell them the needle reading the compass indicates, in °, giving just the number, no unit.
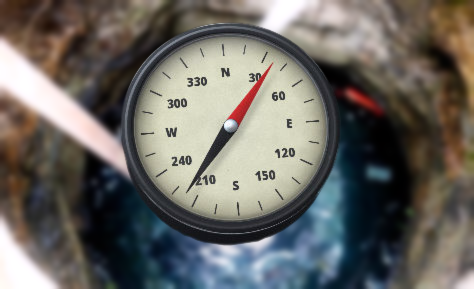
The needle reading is 37.5
